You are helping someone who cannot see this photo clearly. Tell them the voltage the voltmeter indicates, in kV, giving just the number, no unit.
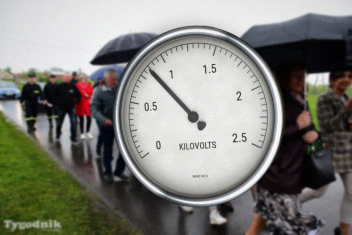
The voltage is 0.85
